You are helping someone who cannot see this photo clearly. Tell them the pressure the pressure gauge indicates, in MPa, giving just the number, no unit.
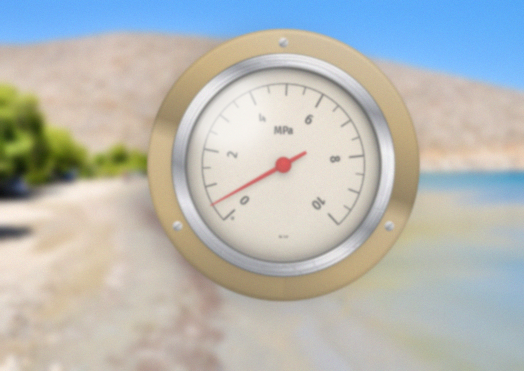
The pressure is 0.5
